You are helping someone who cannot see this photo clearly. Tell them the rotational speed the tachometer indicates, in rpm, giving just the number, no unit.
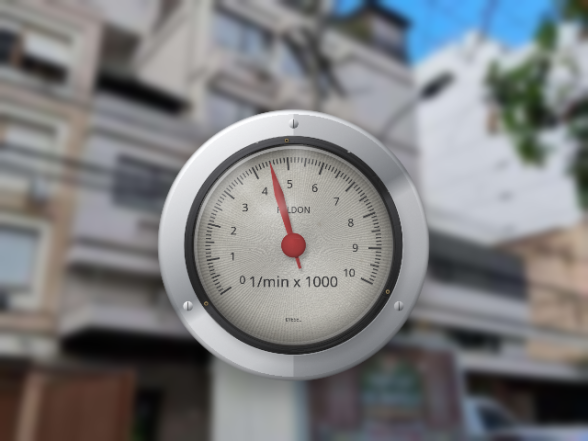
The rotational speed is 4500
